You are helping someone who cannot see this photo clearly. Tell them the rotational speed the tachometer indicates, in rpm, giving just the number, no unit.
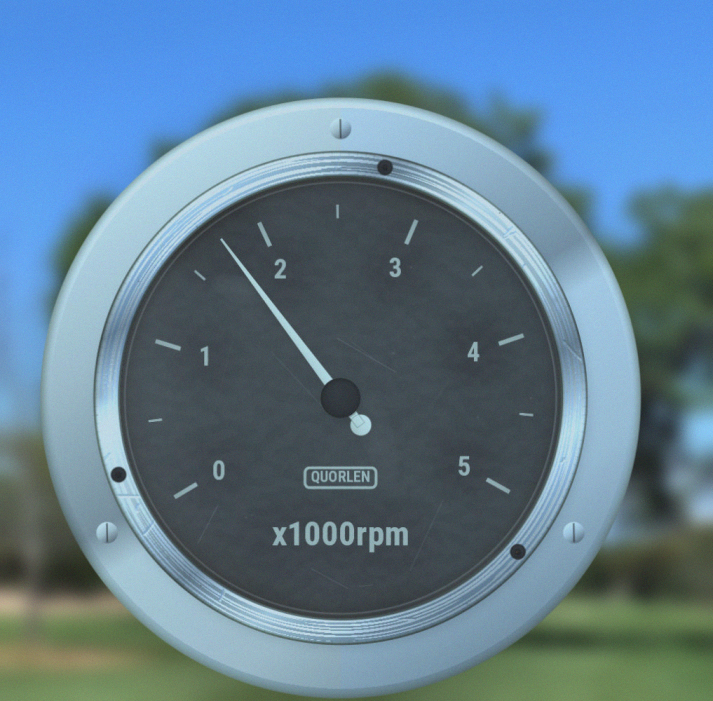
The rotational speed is 1750
